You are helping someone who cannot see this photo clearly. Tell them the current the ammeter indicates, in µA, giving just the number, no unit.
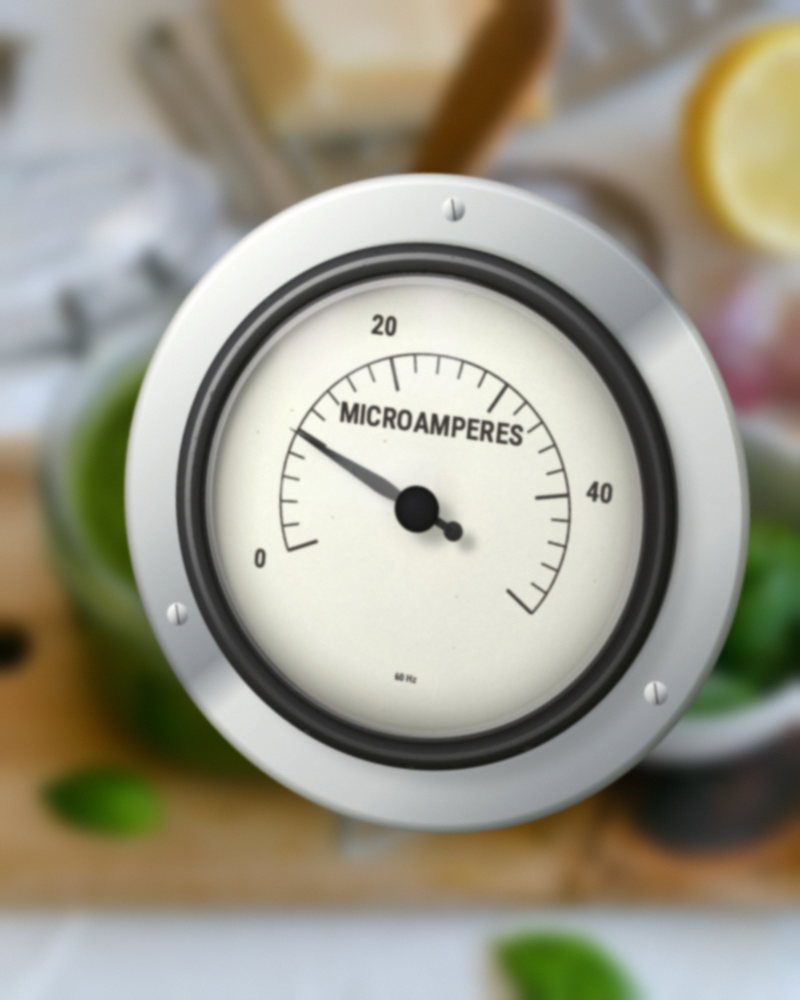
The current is 10
